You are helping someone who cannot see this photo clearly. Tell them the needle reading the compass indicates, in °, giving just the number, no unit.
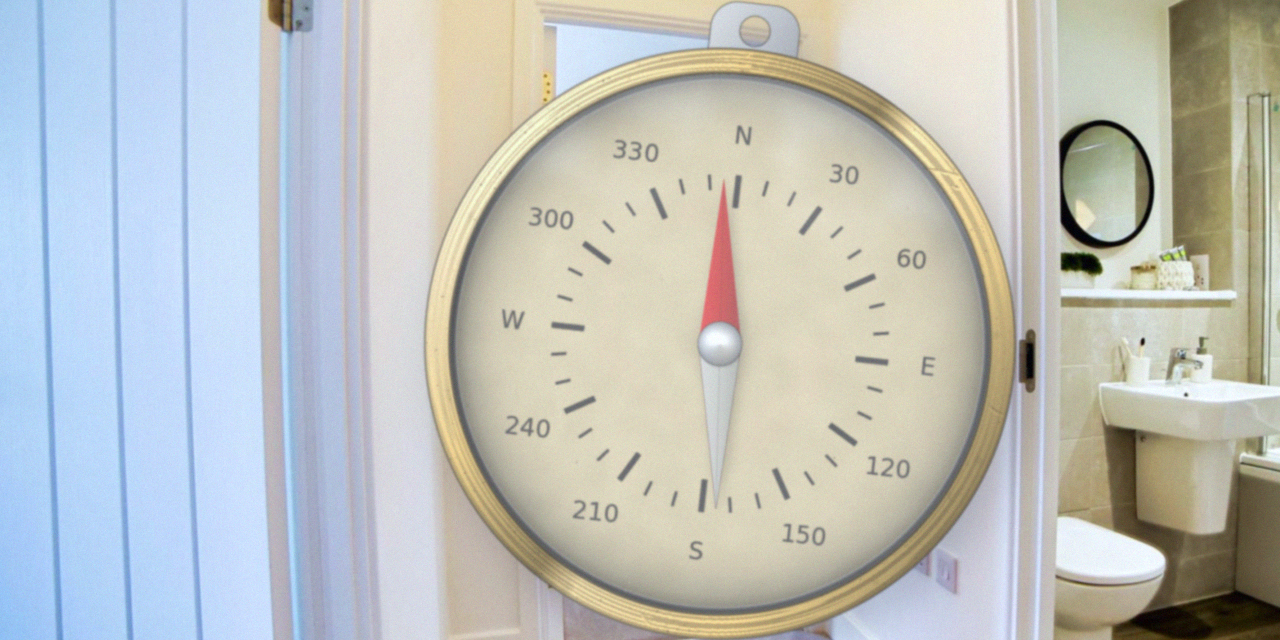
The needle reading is 355
